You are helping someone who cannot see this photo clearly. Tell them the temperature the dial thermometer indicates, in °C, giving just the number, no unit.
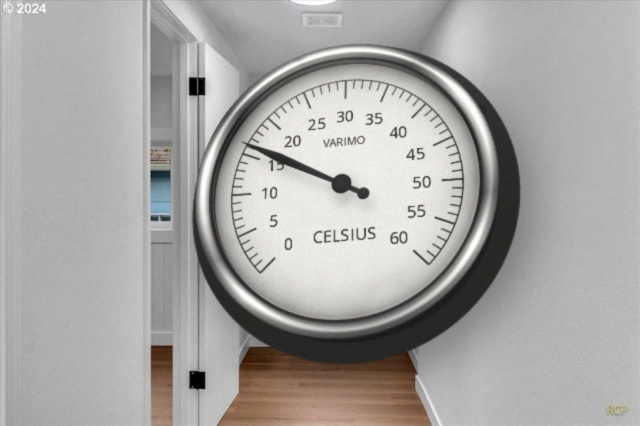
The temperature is 16
